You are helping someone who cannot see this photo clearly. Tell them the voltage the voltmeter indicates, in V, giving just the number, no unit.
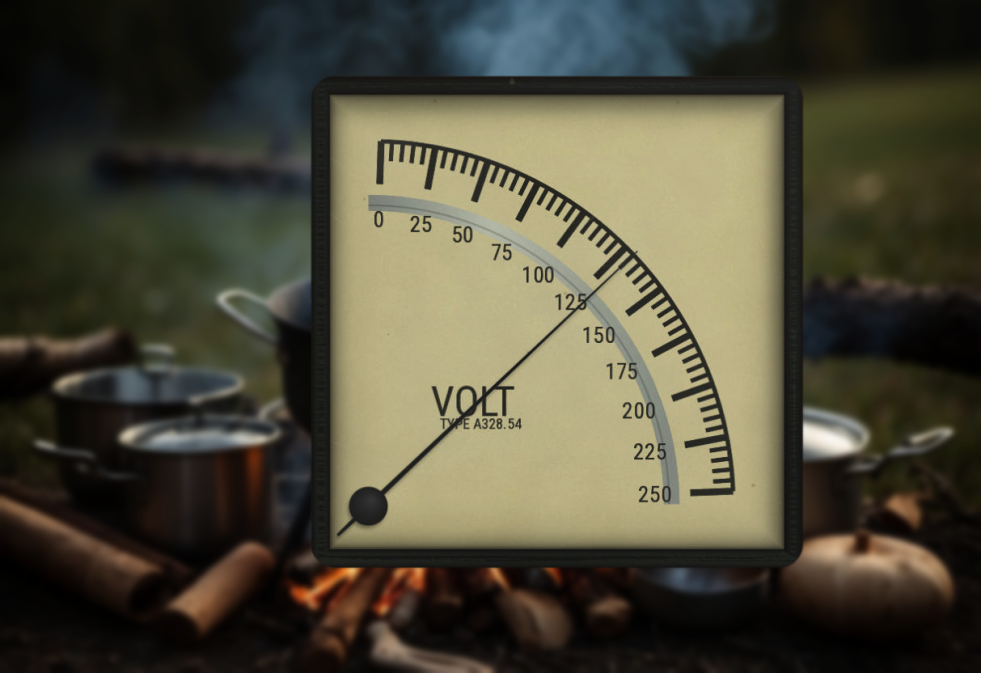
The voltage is 130
